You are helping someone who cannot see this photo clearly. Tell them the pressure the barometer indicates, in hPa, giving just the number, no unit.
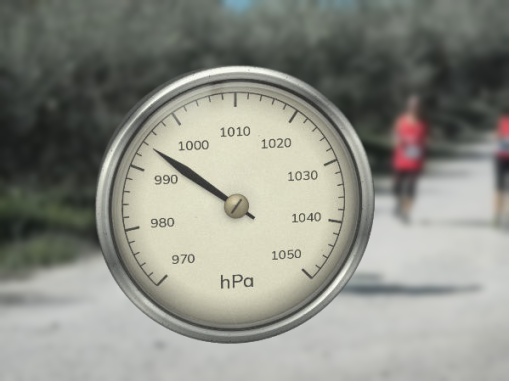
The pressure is 994
